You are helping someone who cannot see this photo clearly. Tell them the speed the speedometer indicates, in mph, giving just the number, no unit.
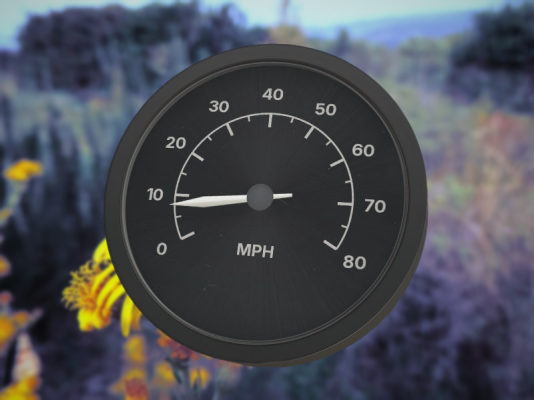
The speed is 7.5
